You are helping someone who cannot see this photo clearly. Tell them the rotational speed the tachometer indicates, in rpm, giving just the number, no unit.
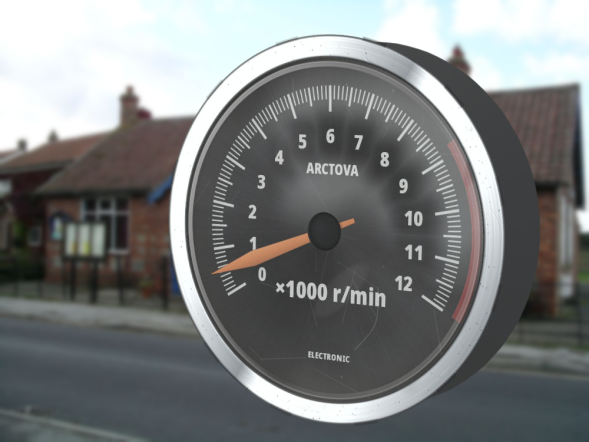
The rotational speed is 500
